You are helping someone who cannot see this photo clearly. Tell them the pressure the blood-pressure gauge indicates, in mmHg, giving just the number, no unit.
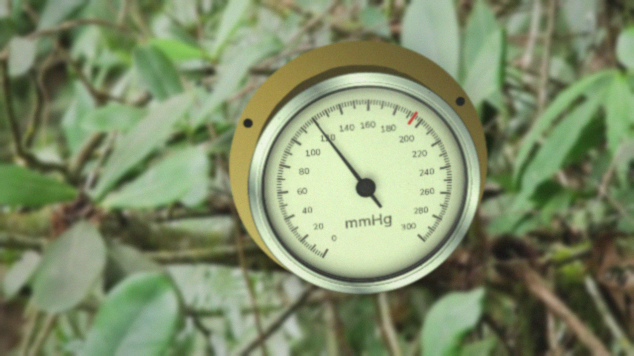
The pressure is 120
